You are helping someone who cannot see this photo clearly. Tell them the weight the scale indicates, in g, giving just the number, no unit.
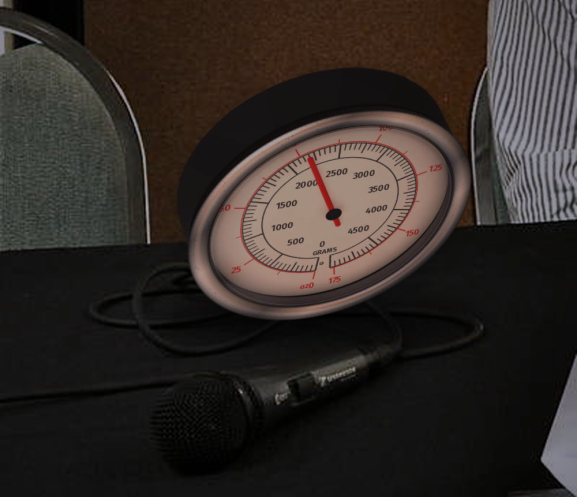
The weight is 2200
